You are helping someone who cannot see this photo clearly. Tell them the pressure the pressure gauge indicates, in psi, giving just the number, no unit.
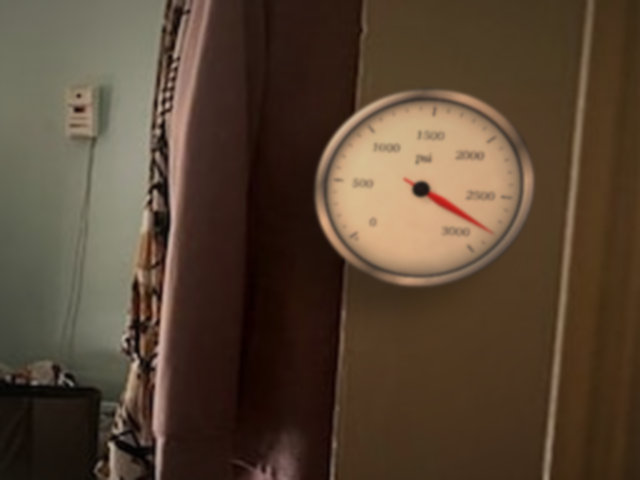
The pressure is 2800
